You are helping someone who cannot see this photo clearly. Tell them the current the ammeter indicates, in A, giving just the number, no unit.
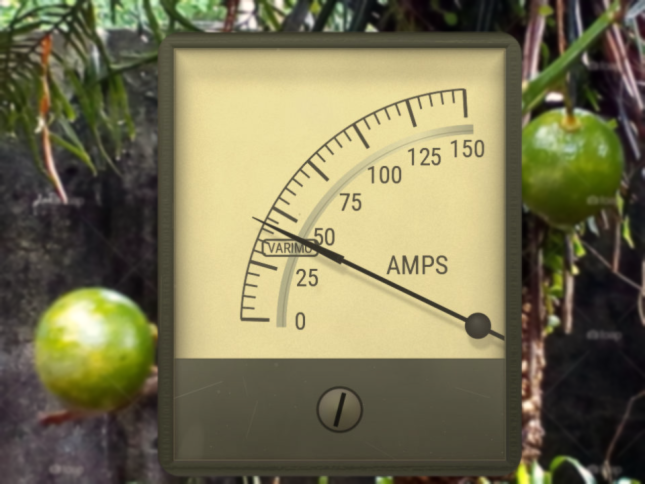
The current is 42.5
